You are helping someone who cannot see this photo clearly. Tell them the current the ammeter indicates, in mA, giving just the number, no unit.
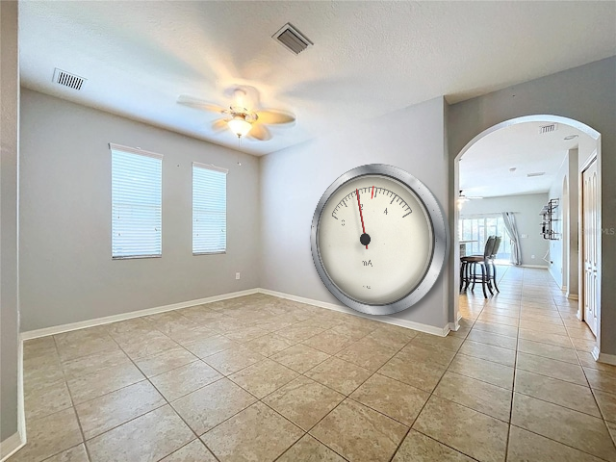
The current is 2
